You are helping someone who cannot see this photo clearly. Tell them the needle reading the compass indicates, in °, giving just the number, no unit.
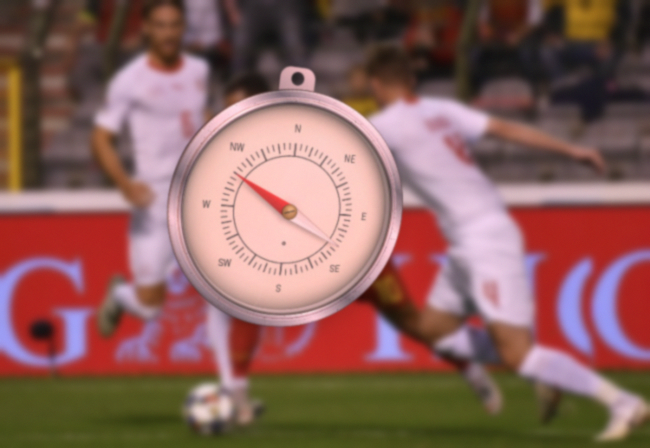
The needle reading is 300
